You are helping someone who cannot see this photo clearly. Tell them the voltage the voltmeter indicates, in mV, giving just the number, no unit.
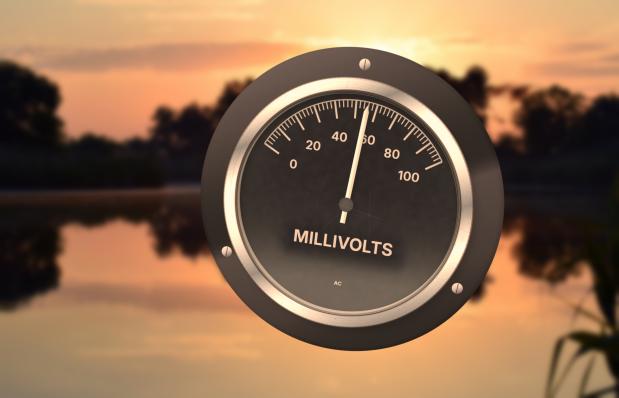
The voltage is 56
